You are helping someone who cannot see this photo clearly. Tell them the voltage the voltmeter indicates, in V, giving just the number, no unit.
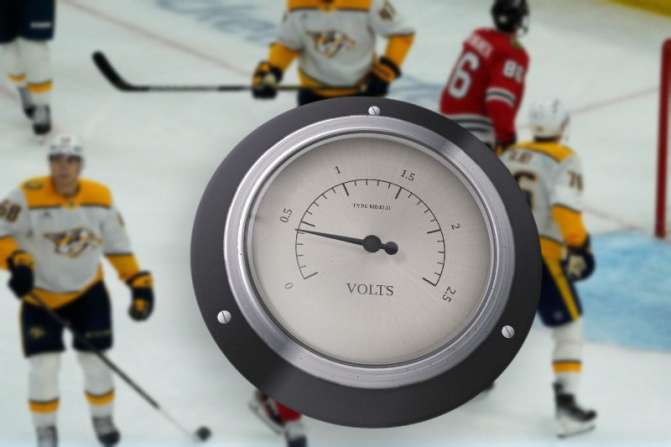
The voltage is 0.4
